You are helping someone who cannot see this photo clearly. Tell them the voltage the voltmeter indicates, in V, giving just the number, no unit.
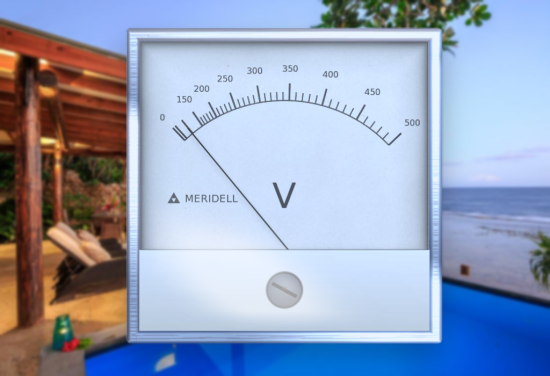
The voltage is 100
